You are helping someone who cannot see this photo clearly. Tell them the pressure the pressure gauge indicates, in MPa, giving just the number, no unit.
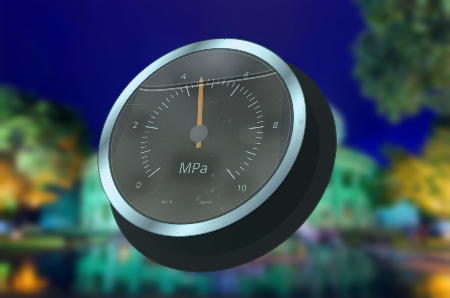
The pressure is 4.6
